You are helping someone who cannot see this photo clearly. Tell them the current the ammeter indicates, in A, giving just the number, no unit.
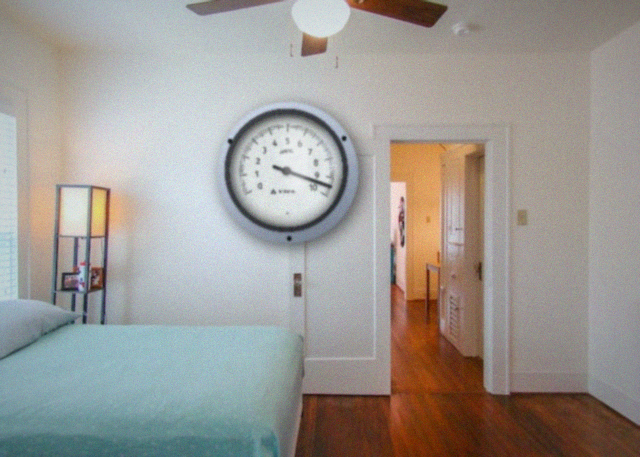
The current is 9.5
